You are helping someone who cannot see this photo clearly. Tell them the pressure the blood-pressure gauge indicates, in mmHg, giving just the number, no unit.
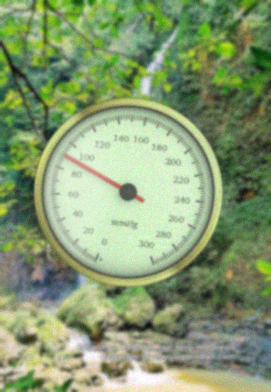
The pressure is 90
